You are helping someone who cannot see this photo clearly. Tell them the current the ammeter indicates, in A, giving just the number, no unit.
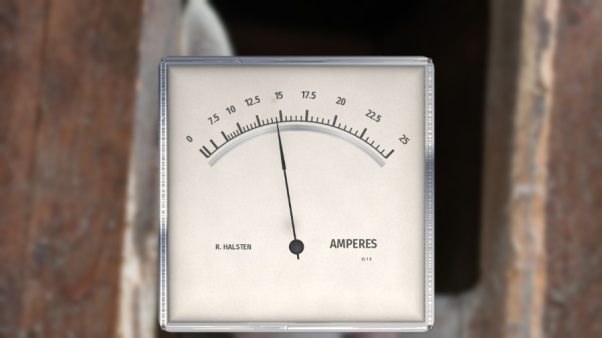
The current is 14.5
